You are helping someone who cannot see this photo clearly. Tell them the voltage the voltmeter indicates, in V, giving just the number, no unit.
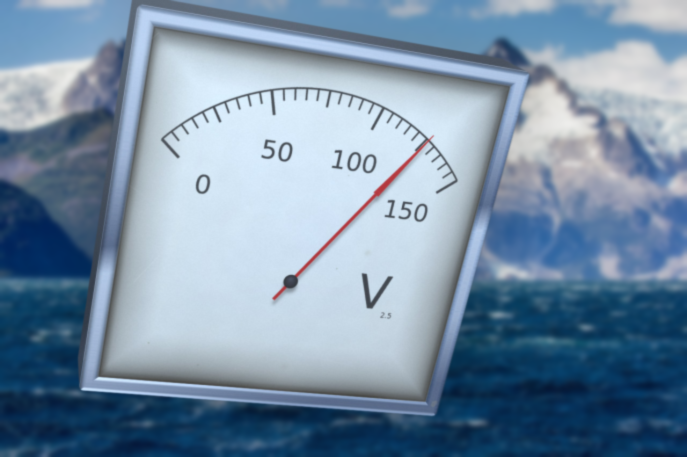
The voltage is 125
